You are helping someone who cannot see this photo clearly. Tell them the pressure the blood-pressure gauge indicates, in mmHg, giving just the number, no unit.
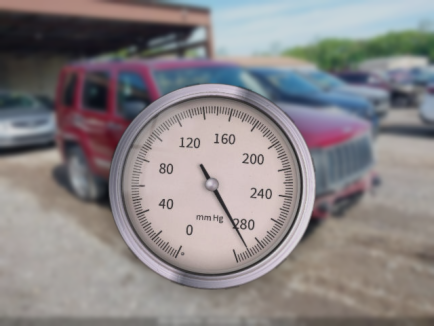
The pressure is 290
